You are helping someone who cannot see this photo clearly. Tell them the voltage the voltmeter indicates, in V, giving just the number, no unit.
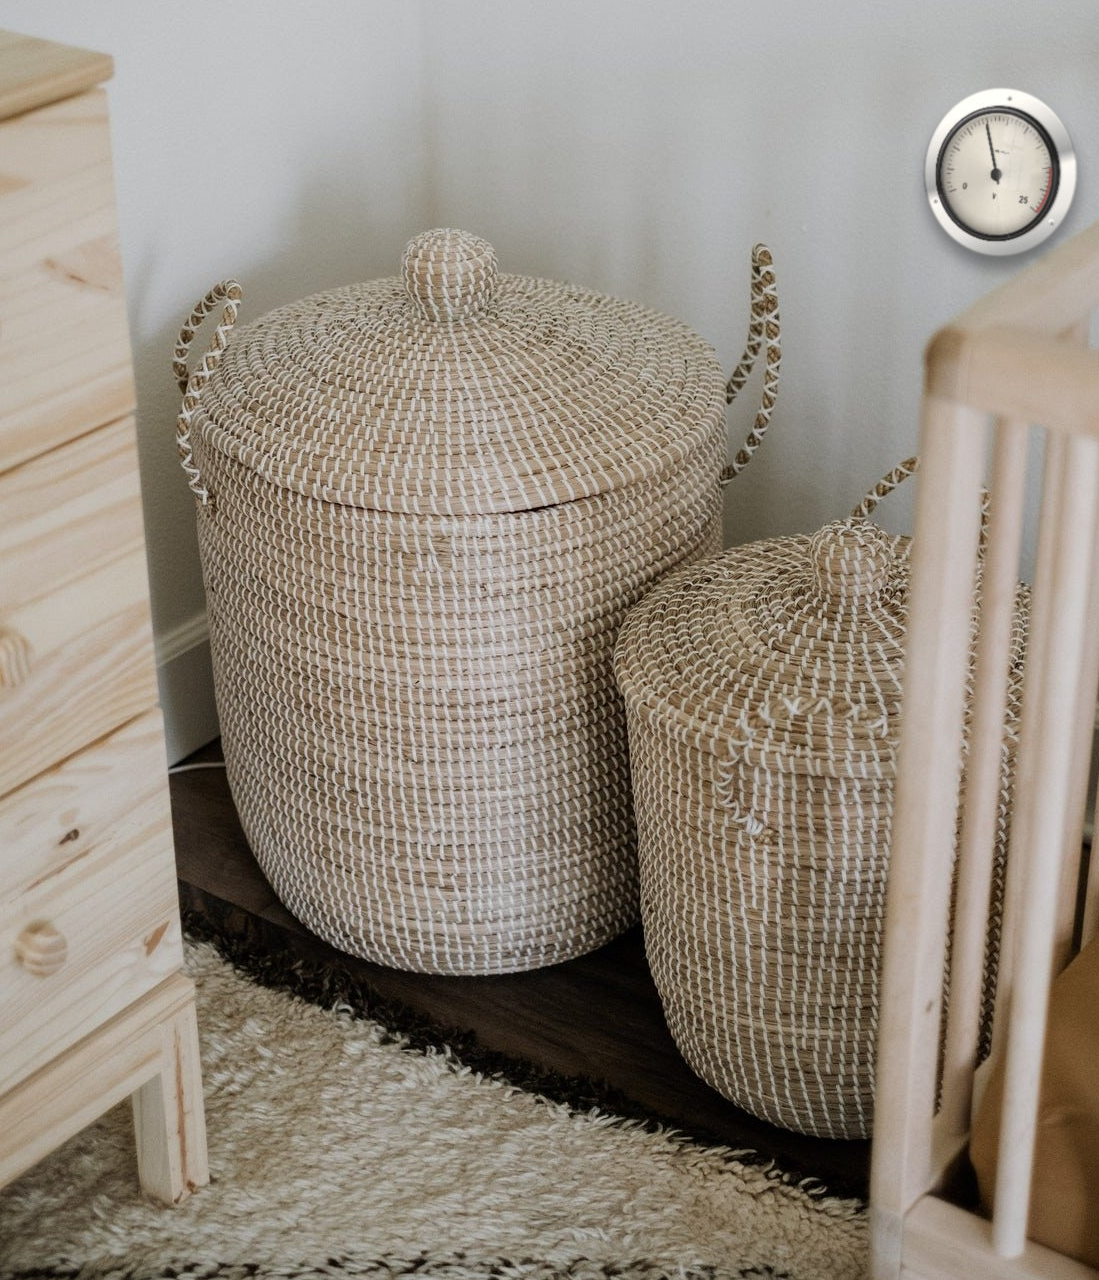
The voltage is 10
